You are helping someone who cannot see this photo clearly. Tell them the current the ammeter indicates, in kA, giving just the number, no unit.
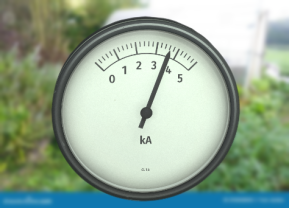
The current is 3.6
